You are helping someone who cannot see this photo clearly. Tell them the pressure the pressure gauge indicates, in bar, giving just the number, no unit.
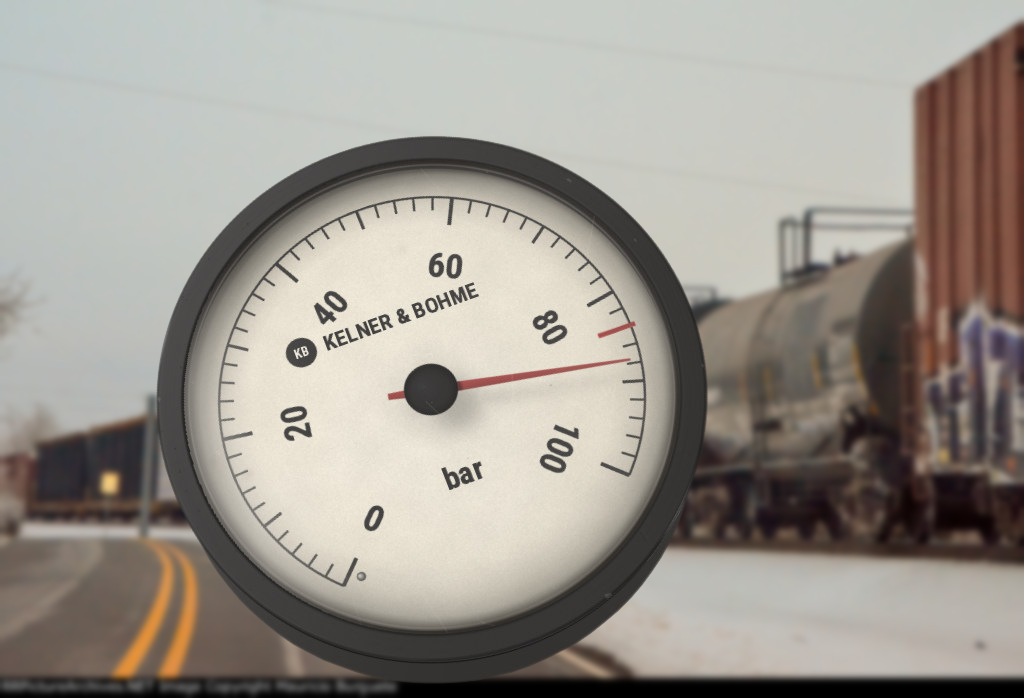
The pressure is 88
